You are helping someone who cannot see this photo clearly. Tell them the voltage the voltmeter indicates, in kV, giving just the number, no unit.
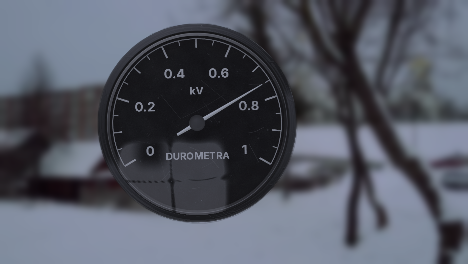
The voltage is 0.75
